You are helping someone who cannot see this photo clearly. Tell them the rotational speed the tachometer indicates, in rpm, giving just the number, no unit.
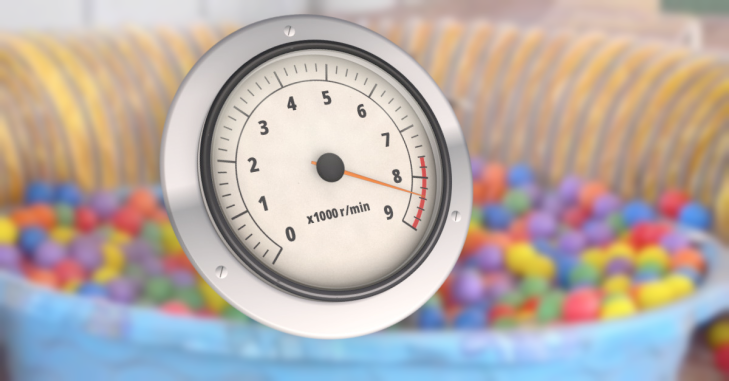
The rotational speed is 8400
